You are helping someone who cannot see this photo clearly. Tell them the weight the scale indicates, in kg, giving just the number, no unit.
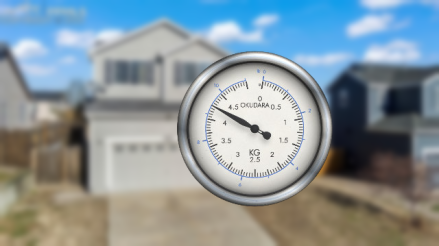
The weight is 4.25
